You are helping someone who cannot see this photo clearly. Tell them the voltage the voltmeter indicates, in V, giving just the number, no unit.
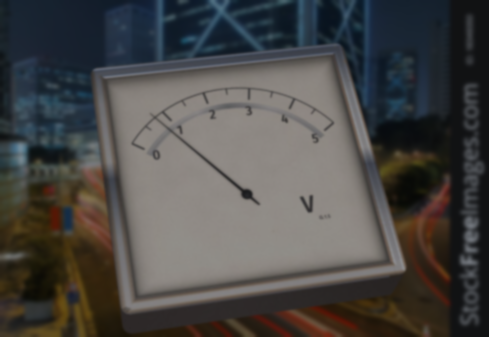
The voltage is 0.75
